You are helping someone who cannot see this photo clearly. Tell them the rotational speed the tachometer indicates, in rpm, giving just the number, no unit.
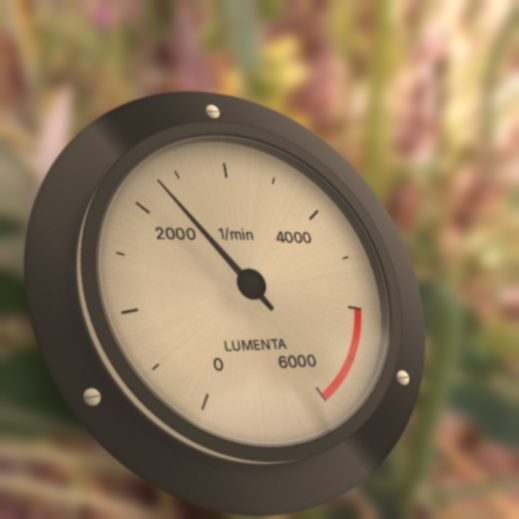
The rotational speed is 2250
